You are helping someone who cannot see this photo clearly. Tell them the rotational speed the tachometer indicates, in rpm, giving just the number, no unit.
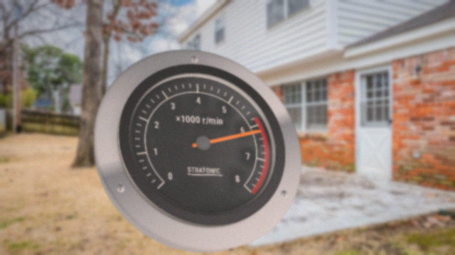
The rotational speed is 6200
